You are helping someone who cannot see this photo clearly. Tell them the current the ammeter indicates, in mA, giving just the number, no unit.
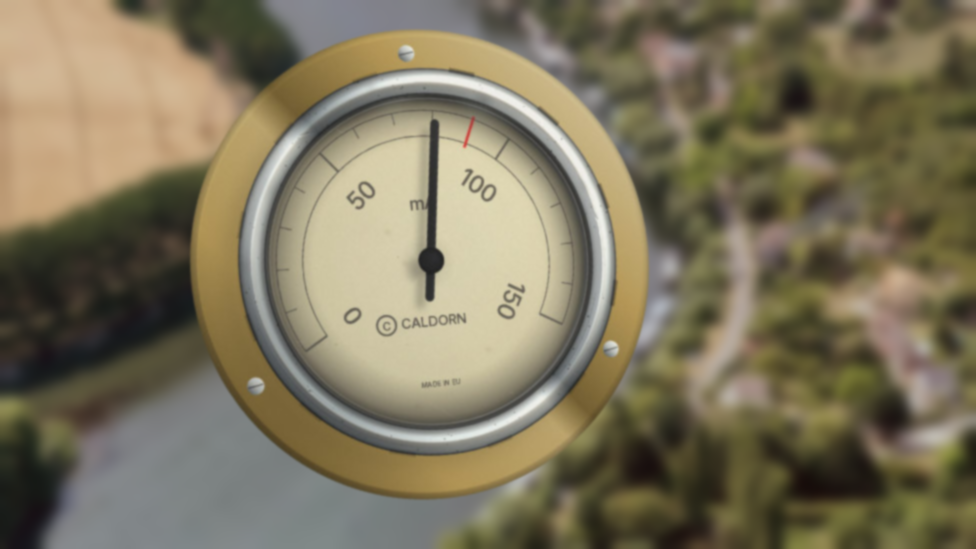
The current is 80
